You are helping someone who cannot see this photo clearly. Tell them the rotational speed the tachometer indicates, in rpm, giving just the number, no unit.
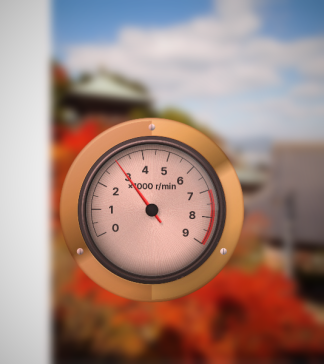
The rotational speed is 3000
